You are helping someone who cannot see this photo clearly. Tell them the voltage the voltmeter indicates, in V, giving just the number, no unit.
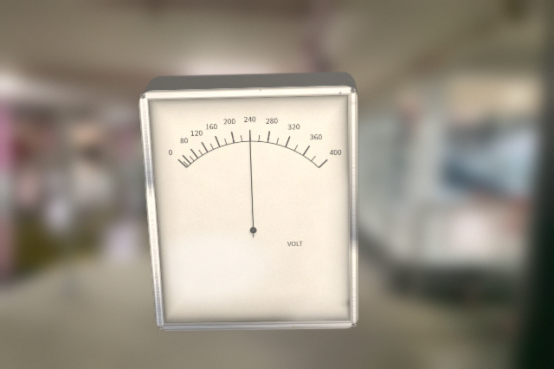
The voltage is 240
